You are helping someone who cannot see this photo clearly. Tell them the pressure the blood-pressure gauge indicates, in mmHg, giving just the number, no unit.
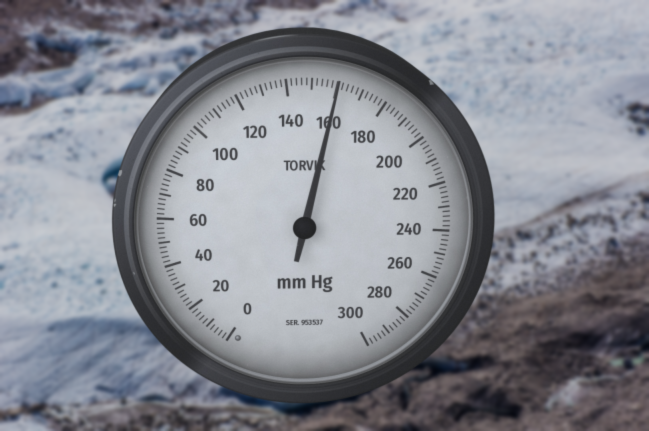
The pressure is 160
